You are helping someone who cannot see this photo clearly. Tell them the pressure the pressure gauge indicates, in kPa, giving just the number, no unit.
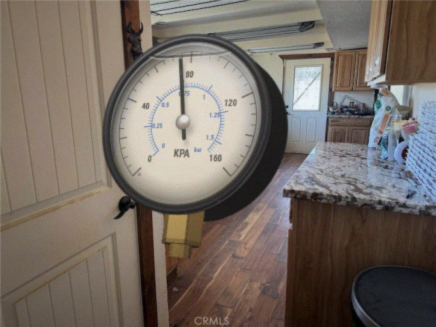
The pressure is 75
